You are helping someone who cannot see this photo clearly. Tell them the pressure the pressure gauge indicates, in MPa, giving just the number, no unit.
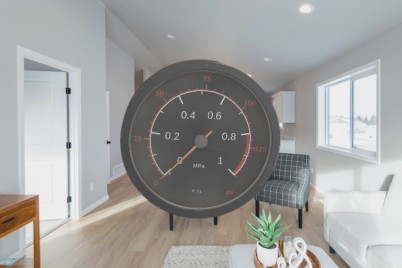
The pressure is 0
